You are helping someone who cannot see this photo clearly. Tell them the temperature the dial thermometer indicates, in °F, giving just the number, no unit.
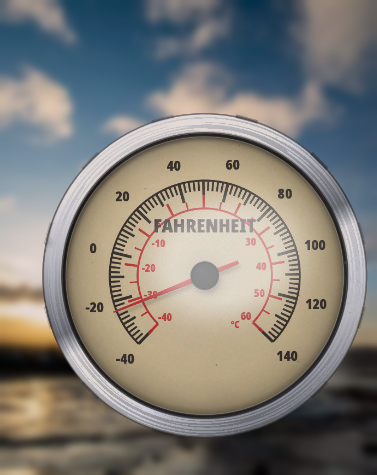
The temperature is -24
